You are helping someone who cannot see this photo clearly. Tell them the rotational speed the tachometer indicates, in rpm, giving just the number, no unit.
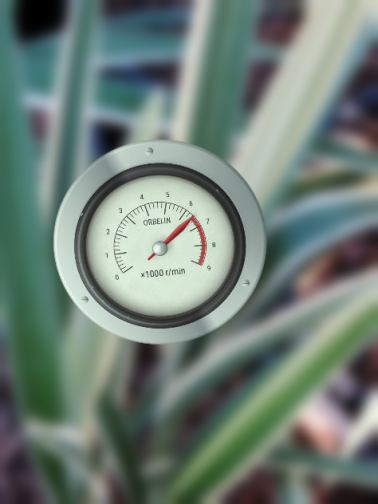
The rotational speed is 6400
